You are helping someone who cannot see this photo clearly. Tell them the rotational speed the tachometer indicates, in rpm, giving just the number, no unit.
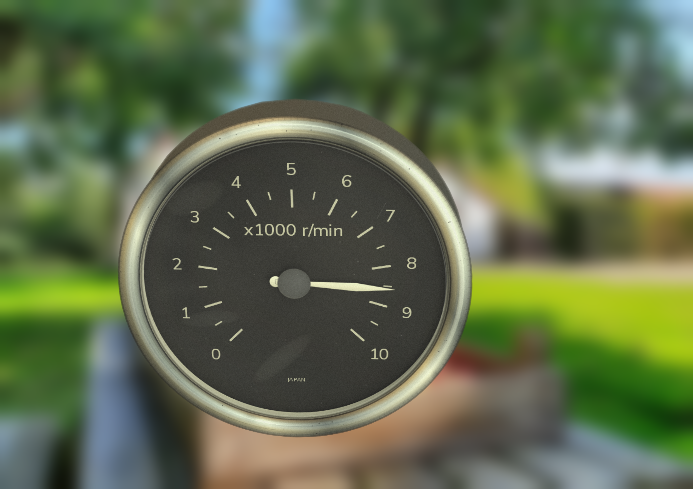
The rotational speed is 8500
